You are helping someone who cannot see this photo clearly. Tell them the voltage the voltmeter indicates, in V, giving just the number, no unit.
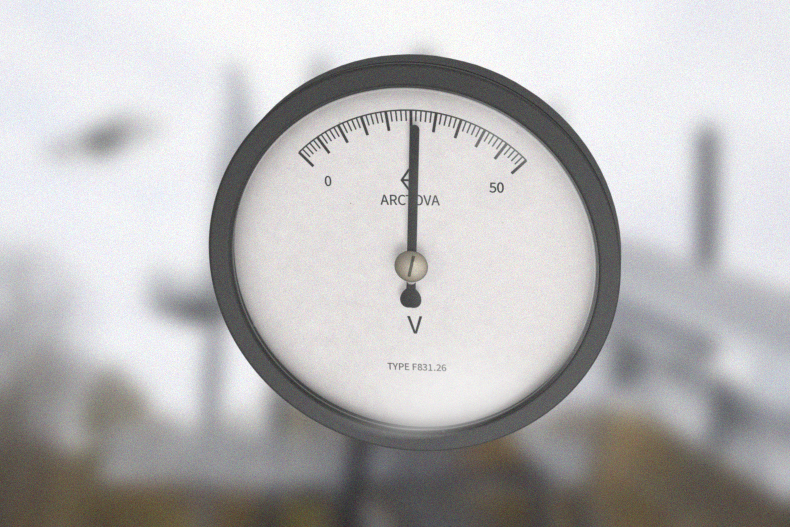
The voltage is 26
